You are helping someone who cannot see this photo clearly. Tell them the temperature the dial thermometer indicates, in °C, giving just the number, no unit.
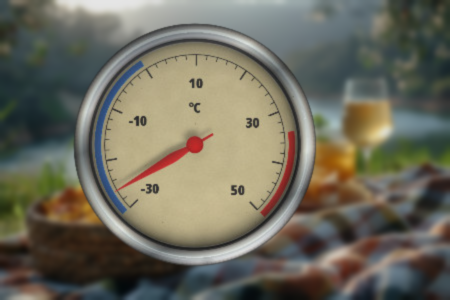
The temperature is -26
